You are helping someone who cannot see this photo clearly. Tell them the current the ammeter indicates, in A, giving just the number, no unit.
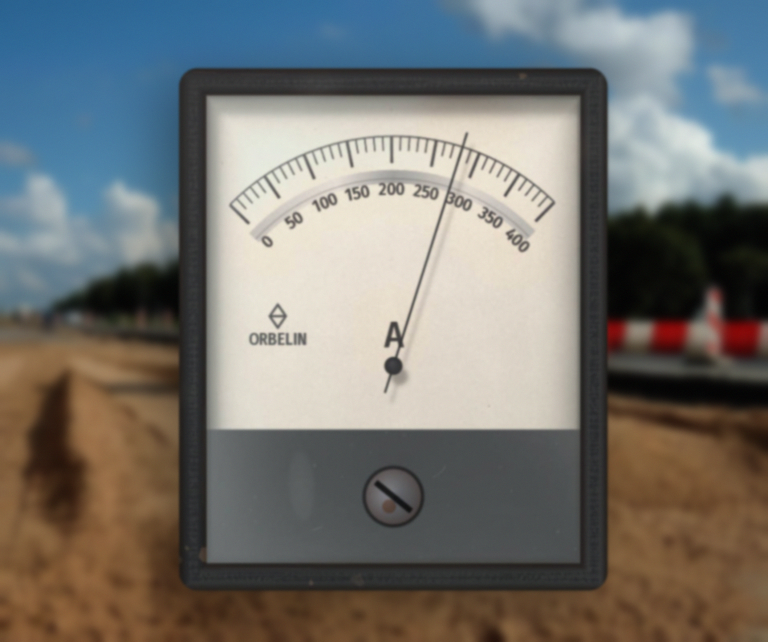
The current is 280
